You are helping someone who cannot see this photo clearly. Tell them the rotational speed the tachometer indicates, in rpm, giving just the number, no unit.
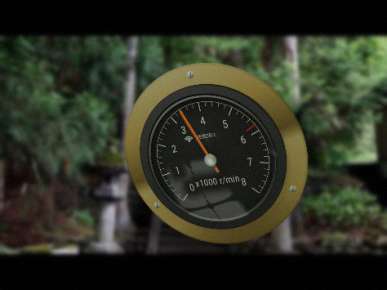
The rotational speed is 3400
